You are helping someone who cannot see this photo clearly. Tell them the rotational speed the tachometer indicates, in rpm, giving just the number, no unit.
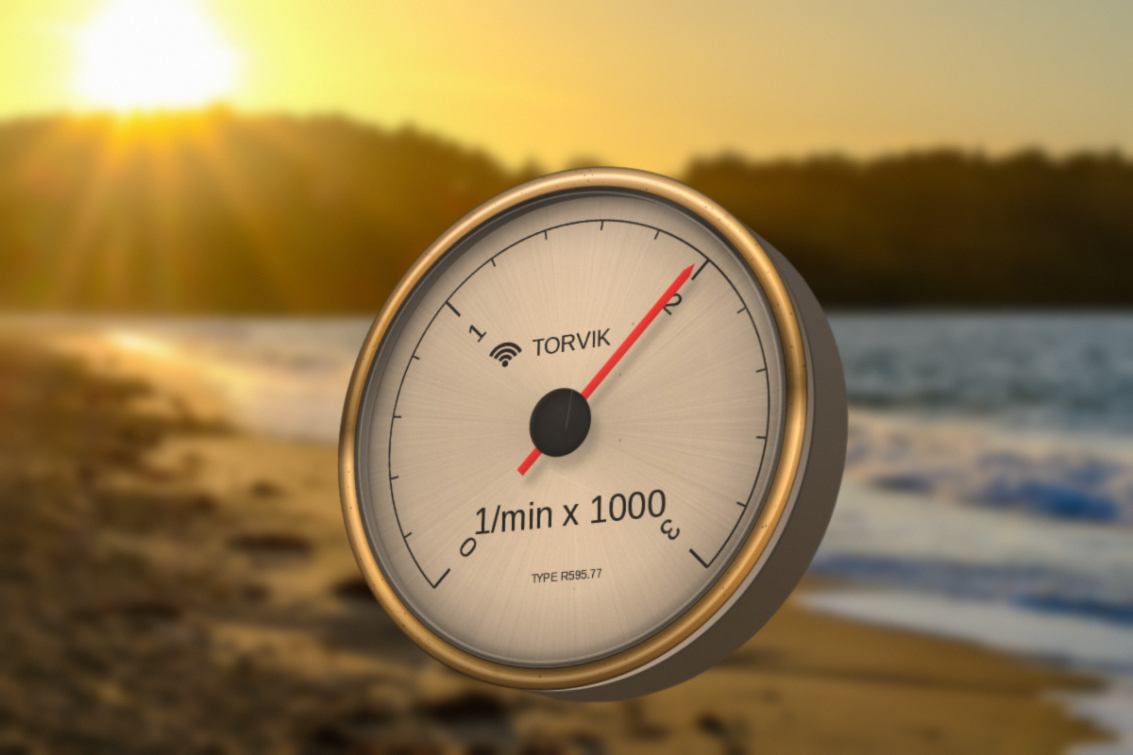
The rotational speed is 2000
